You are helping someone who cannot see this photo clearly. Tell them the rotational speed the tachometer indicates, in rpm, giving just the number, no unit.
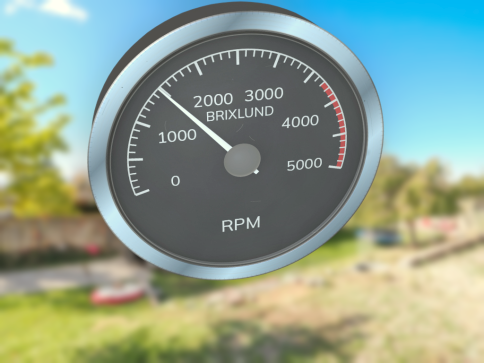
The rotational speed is 1500
